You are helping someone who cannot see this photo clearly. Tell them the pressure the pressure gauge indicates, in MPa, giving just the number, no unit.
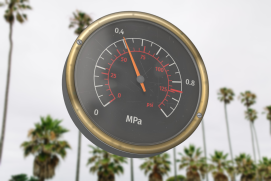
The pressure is 0.4
